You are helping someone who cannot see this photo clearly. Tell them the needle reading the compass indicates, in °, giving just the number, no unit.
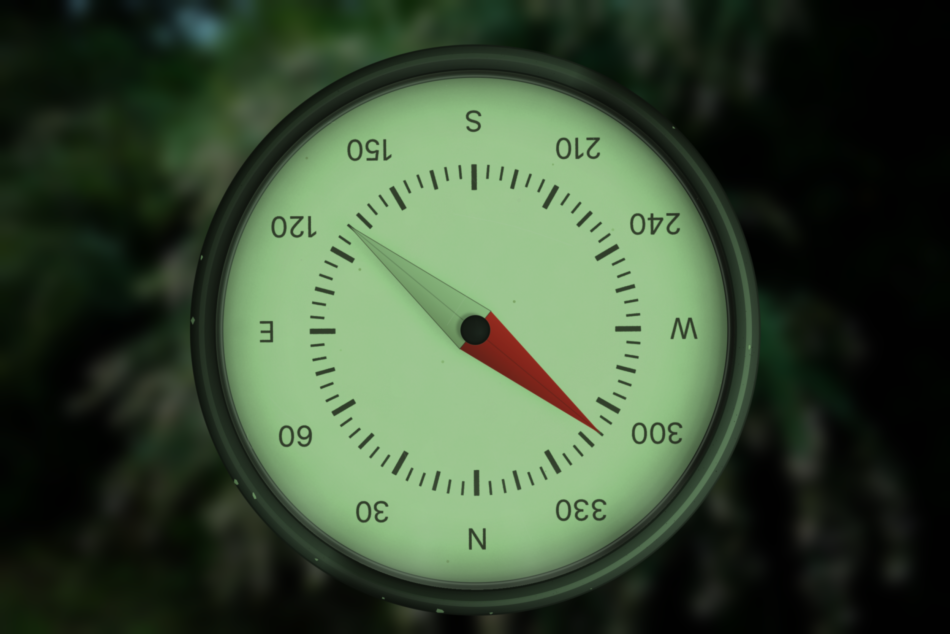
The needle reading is 310
